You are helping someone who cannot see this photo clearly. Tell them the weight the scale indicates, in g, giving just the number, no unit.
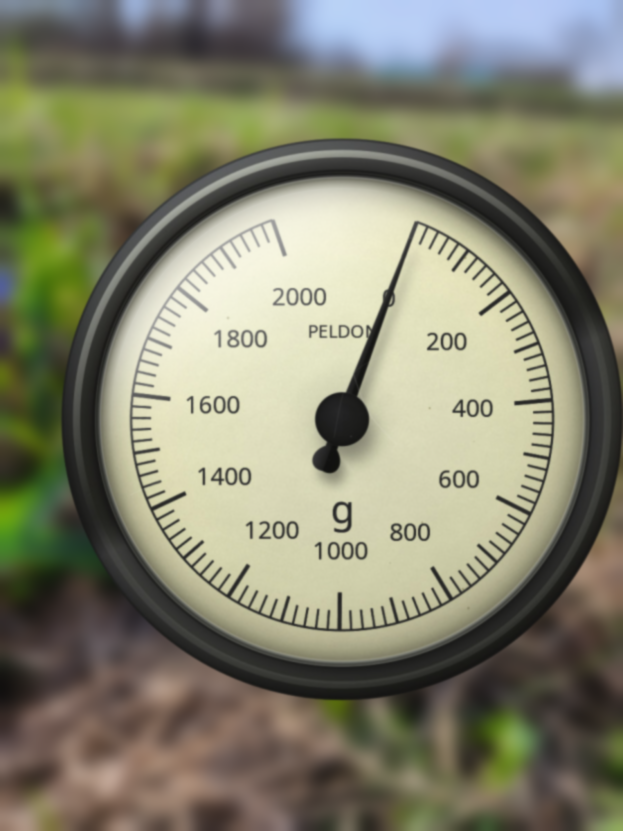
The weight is 0
